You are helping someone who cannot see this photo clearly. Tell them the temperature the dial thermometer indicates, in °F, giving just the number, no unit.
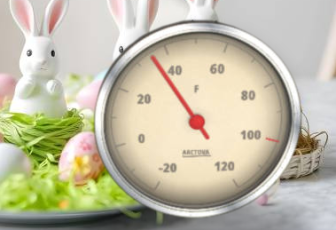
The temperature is 35
